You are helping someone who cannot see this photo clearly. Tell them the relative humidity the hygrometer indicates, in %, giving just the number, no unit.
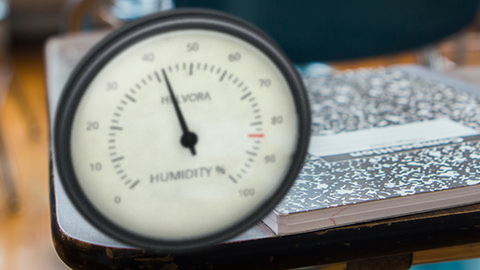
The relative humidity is 42
